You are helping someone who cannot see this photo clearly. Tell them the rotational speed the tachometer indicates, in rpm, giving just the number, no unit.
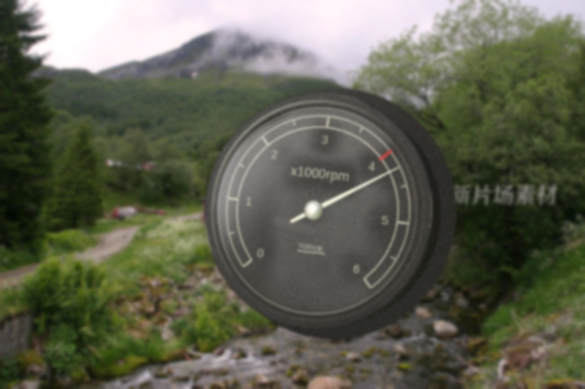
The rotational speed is 4250
